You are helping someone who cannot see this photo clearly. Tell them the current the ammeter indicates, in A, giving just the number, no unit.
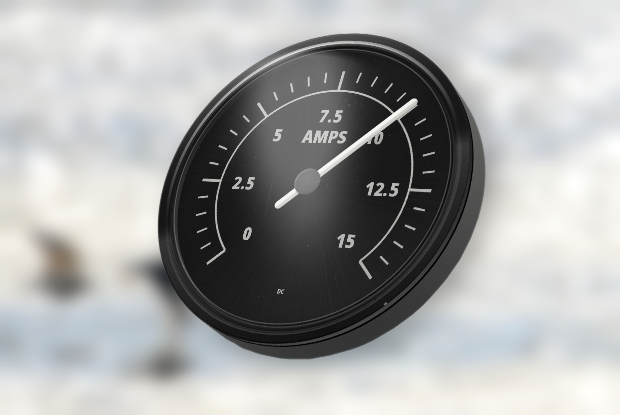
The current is 10
